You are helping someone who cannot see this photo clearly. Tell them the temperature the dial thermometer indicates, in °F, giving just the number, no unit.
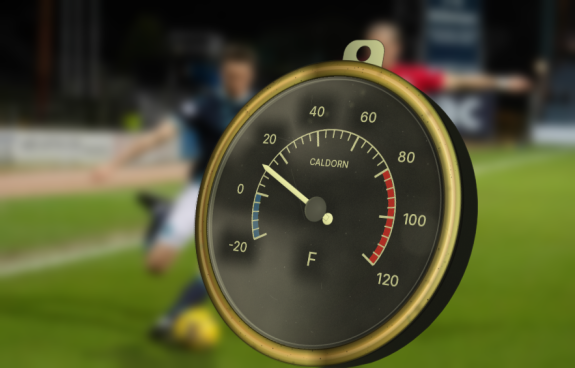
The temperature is 12
